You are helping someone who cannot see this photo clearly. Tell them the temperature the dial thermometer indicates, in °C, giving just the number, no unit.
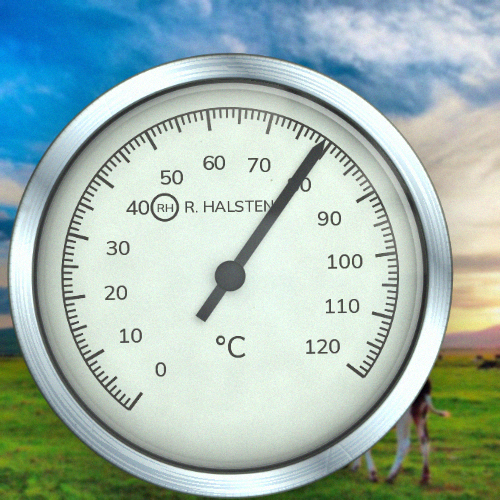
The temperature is 79
